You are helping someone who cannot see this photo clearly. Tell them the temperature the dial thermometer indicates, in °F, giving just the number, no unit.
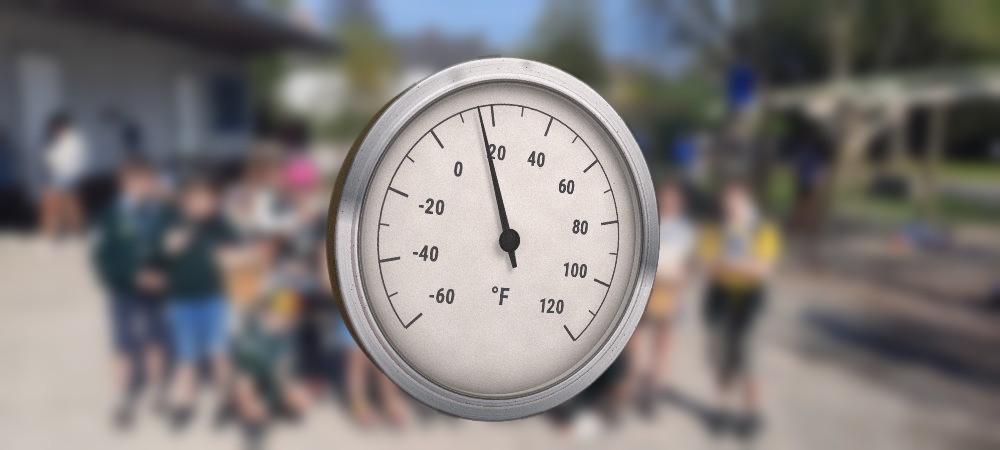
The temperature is 15
